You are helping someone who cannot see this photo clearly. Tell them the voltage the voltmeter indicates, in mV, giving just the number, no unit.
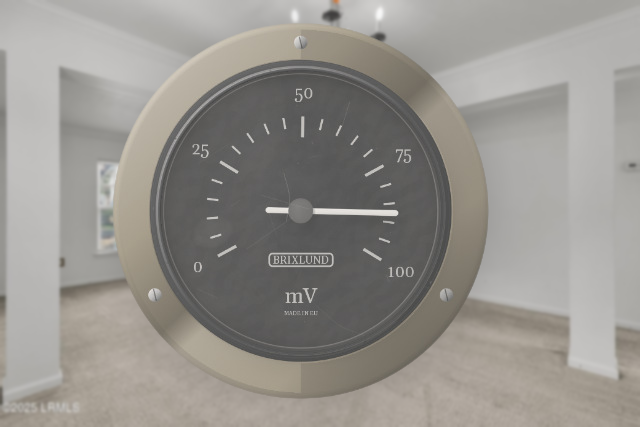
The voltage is 87.5
